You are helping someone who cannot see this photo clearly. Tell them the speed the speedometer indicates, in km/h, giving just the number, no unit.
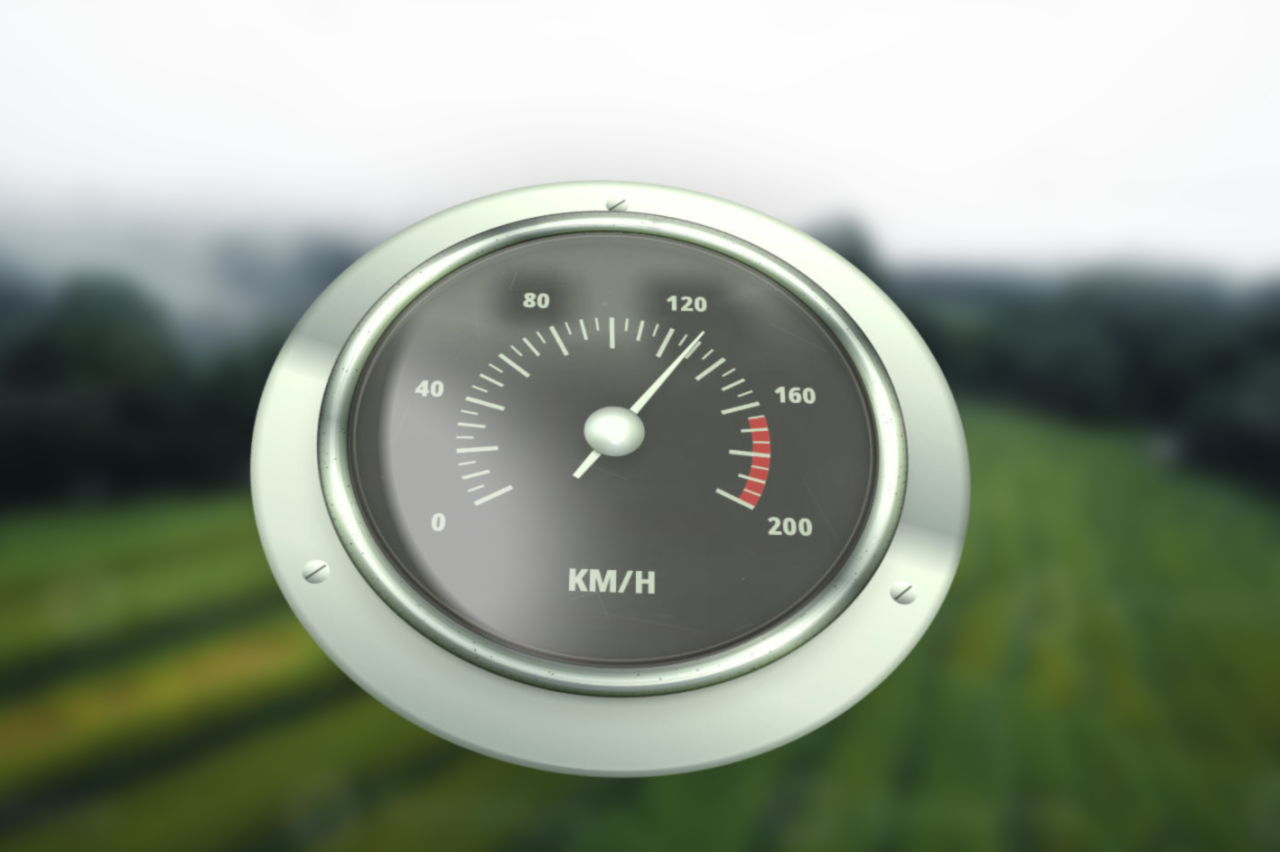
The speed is 130
